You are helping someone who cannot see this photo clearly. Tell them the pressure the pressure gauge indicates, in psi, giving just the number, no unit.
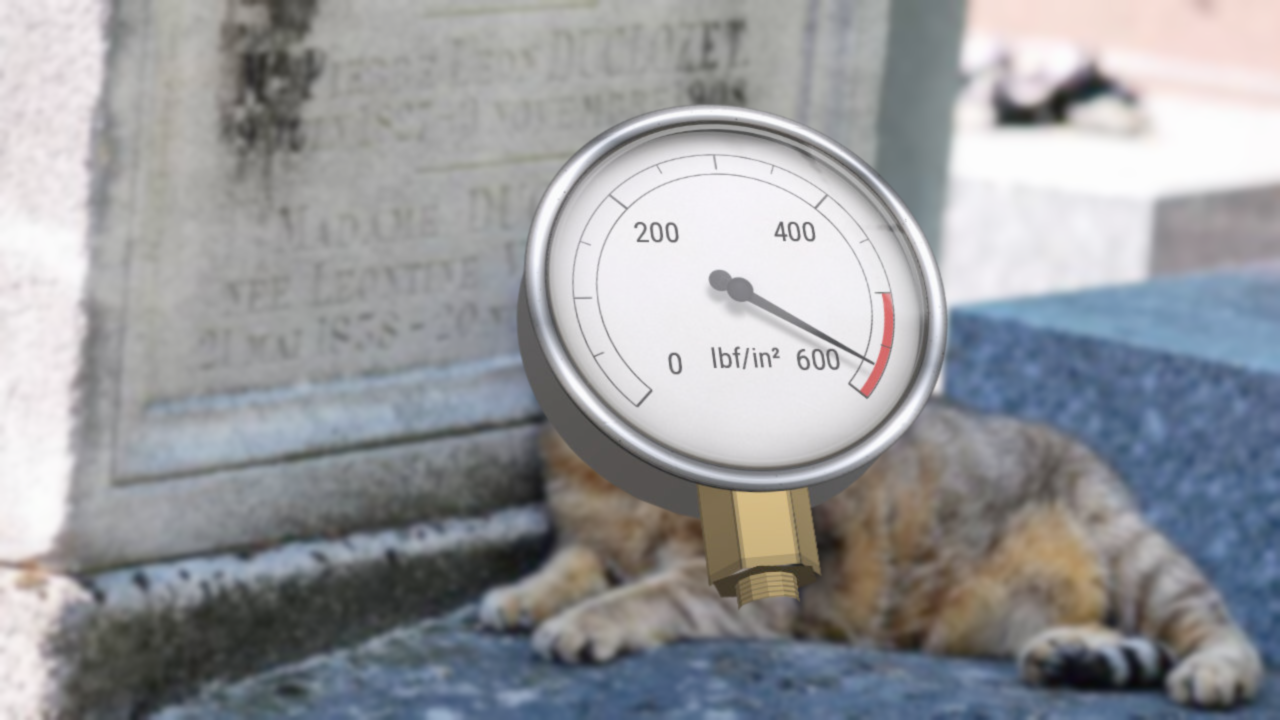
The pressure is 575
